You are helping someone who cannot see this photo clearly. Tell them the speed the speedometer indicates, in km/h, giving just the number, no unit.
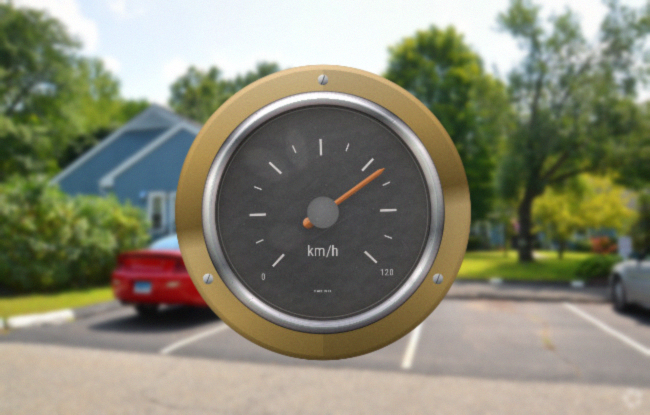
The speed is 85
